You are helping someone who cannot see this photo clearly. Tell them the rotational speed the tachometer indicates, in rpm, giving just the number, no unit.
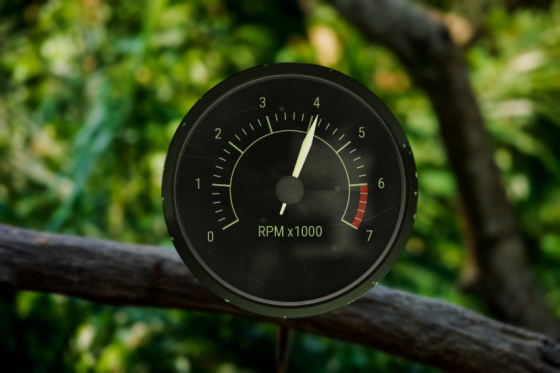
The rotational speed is 4100
